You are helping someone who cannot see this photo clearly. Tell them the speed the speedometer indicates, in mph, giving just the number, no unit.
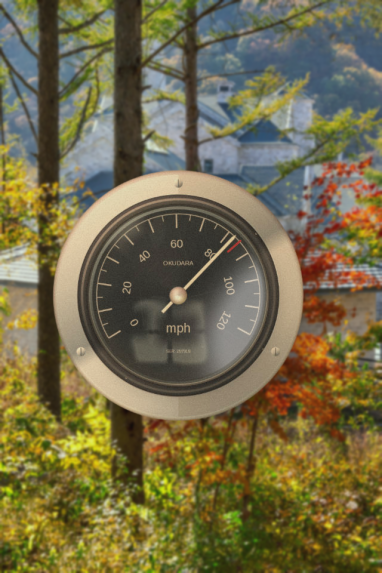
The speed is 82.5
